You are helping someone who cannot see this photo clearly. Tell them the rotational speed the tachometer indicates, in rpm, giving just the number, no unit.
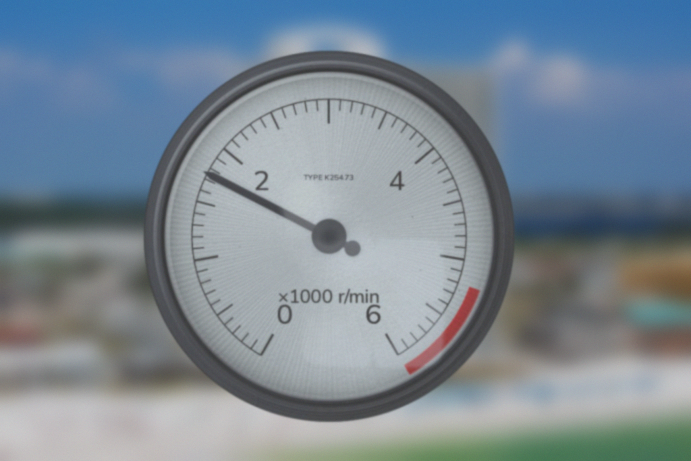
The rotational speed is 1750
